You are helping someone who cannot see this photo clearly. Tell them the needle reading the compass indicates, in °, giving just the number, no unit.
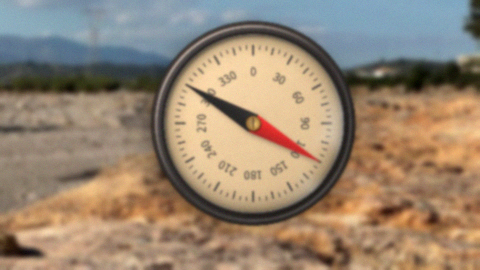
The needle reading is 120
